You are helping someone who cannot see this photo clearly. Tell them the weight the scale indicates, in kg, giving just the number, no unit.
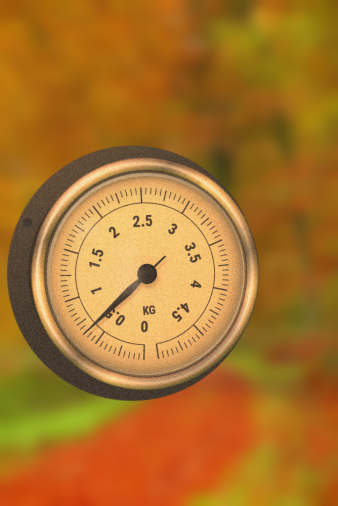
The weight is 0.65
